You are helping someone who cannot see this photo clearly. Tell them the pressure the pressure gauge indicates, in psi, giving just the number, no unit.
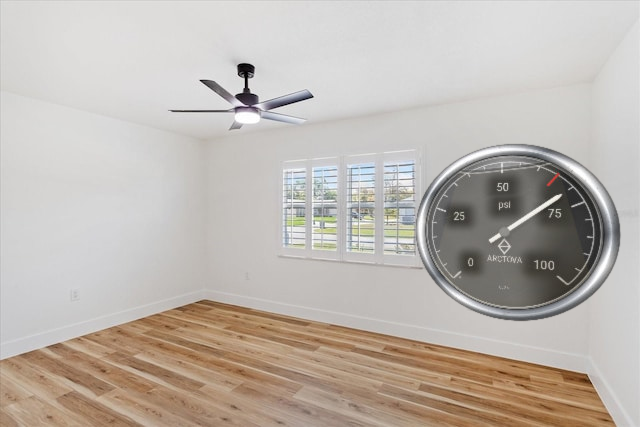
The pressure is 70
